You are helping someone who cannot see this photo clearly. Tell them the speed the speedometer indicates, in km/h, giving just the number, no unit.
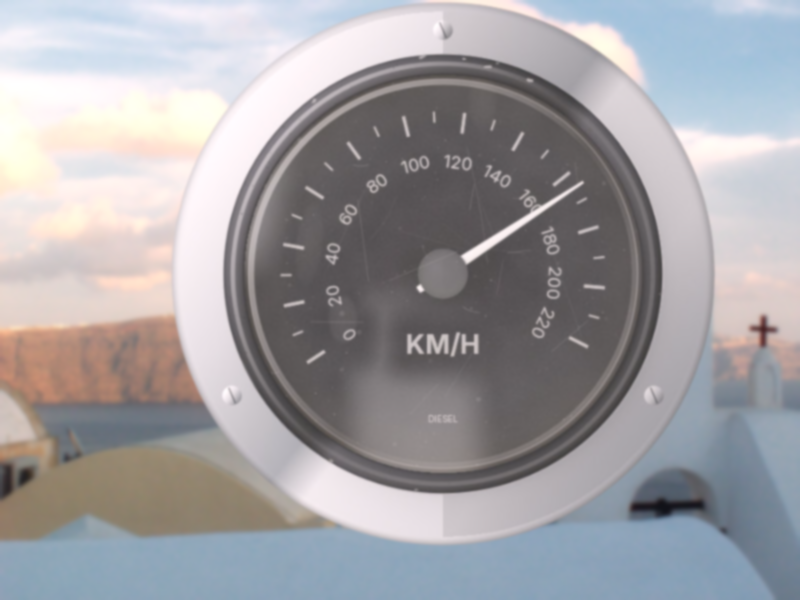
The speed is 165
